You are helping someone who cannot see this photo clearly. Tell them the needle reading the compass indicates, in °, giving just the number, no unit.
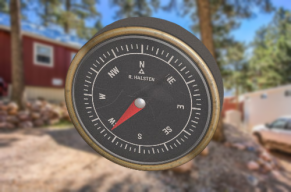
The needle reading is 220
